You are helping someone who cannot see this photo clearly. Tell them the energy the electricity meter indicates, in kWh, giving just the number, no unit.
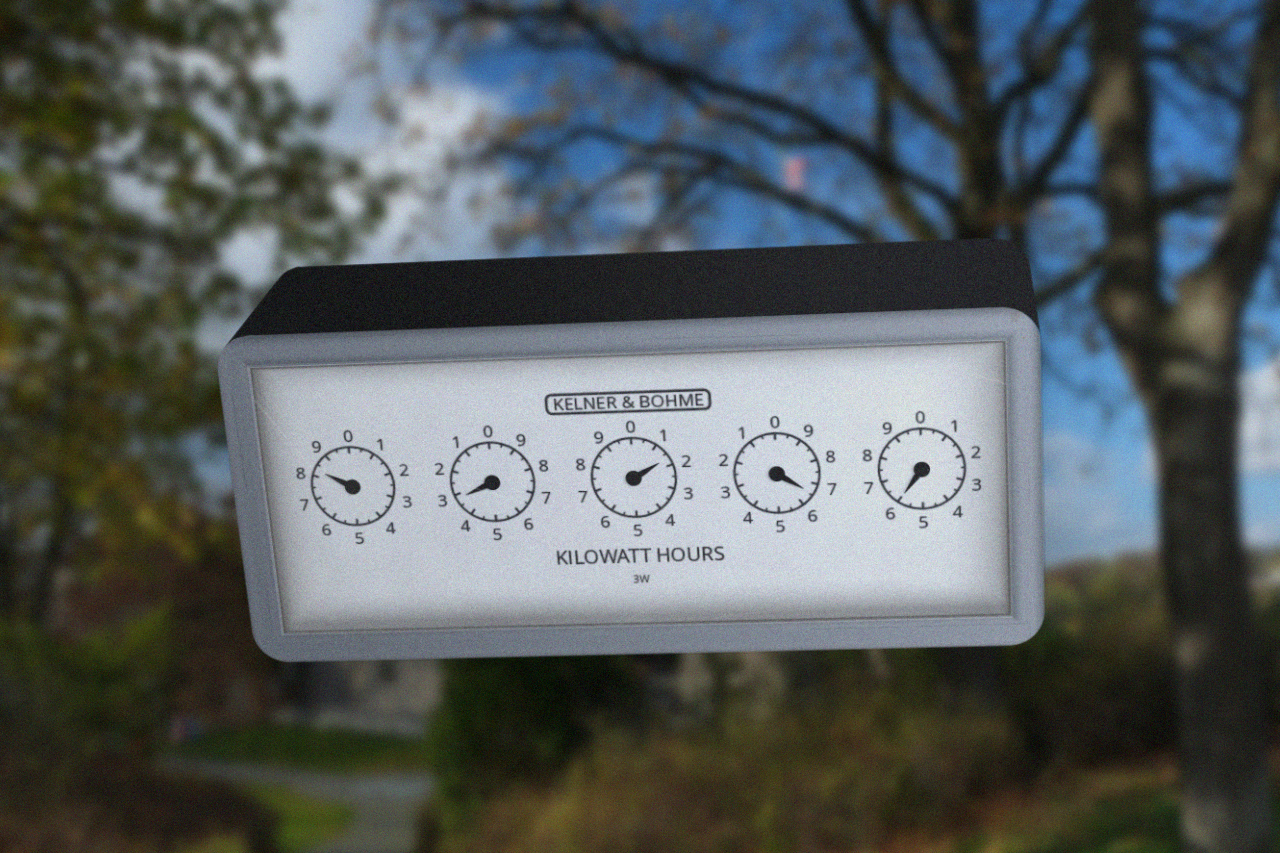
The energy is 83166
